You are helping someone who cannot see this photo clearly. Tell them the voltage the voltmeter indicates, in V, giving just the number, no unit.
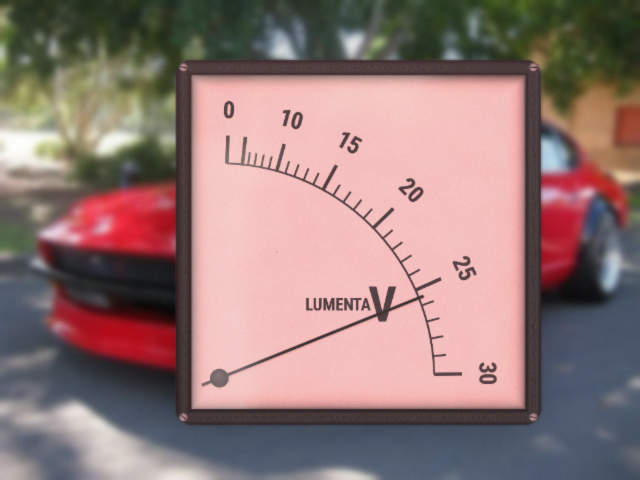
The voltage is 25.5
